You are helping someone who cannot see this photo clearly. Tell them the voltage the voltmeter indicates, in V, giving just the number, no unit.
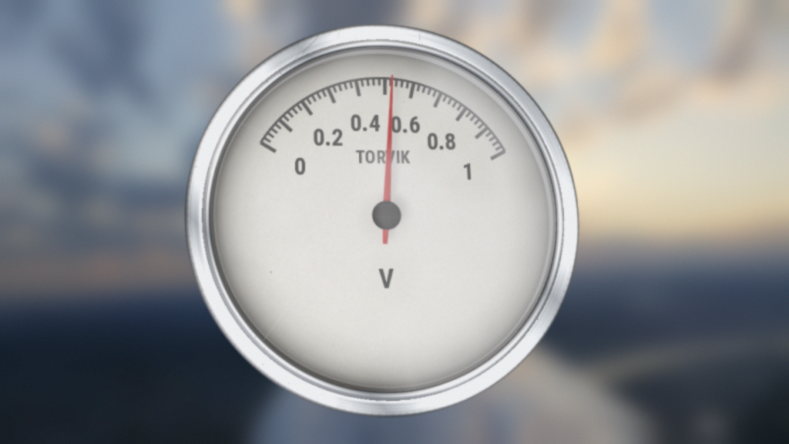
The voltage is 0.52
